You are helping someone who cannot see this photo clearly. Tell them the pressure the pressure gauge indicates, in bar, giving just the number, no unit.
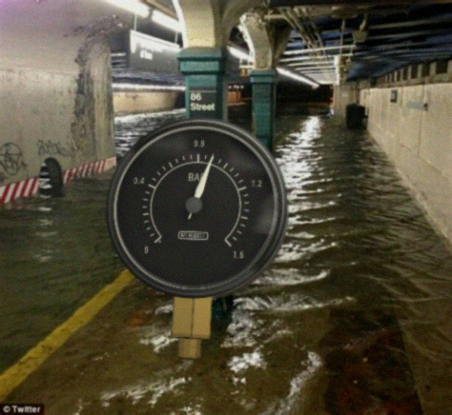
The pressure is 0.9
